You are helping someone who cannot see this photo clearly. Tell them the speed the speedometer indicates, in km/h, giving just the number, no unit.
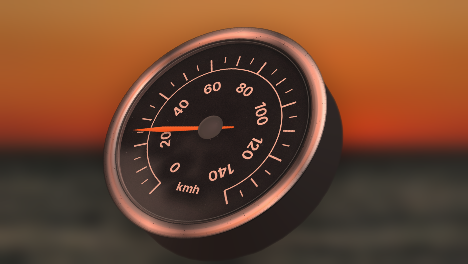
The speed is 25
